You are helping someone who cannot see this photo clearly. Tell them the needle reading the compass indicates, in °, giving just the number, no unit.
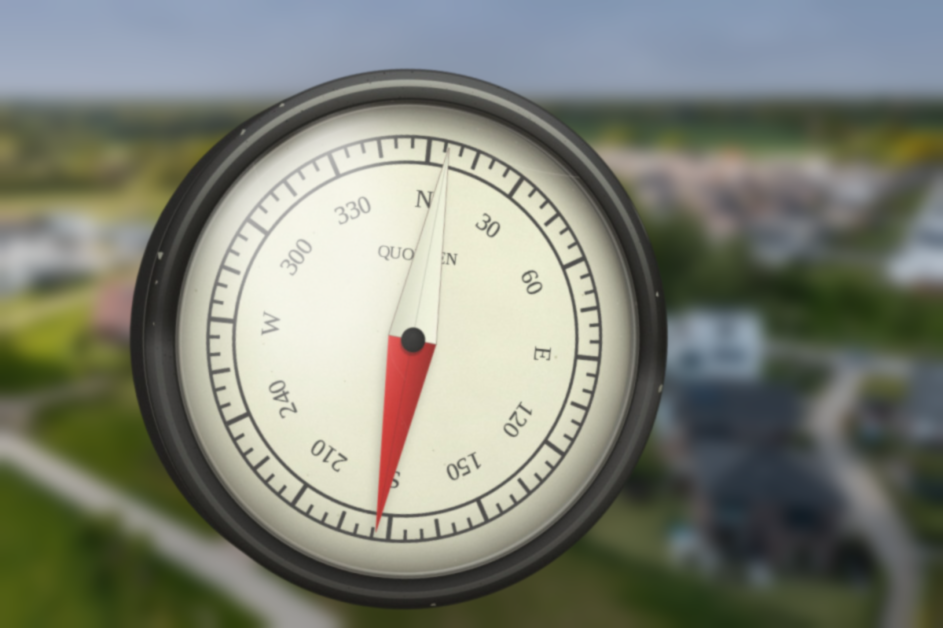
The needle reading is 185
